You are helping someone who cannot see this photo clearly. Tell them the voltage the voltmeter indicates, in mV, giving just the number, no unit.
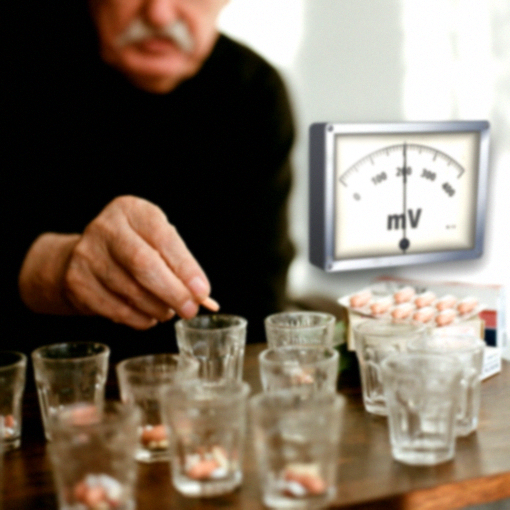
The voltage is 200
